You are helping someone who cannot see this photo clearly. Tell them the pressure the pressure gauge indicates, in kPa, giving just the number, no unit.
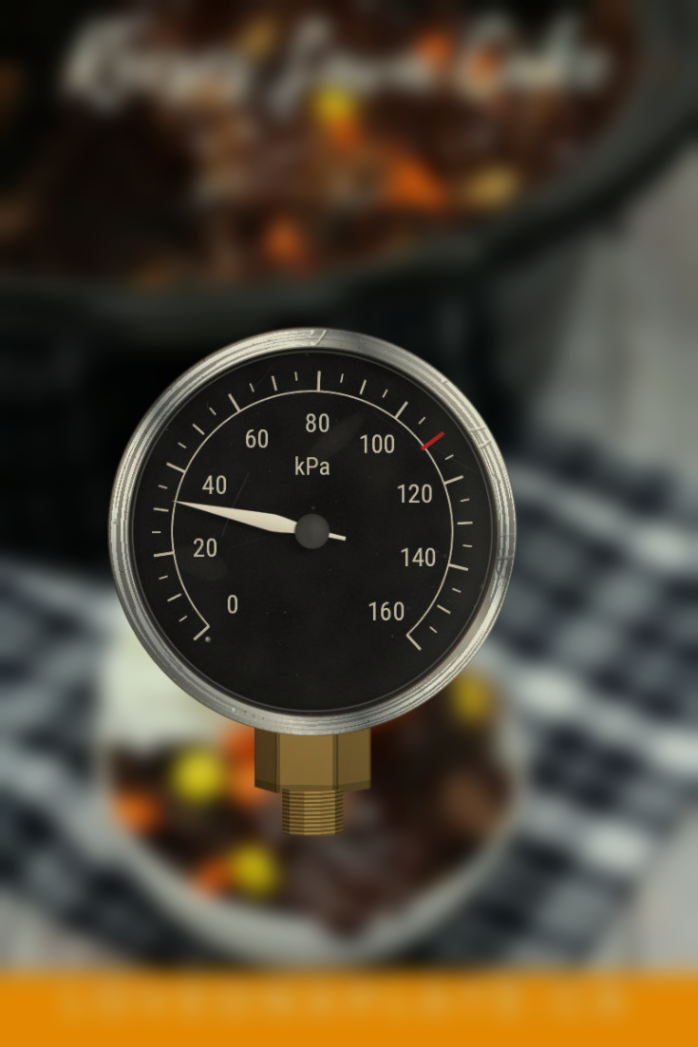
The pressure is 32.5
